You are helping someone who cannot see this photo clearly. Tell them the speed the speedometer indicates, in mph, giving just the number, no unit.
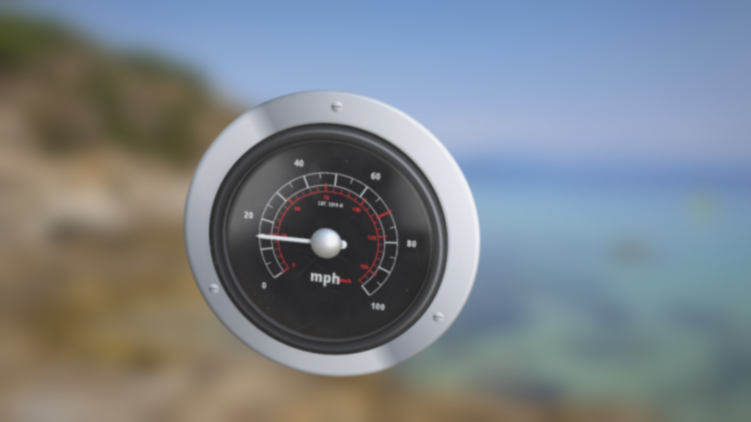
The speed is 15
